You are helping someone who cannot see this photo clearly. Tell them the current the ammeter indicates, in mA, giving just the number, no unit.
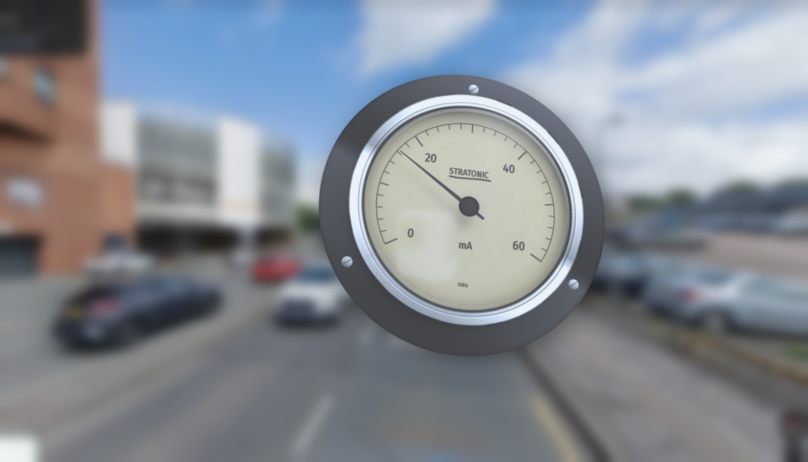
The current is 16
